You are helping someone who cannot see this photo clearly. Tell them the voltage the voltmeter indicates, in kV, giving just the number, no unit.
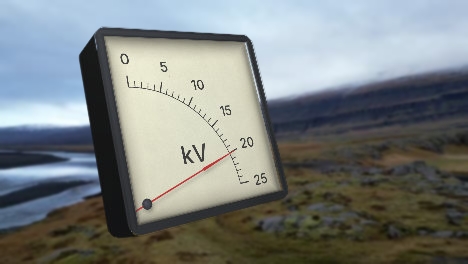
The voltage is 20
